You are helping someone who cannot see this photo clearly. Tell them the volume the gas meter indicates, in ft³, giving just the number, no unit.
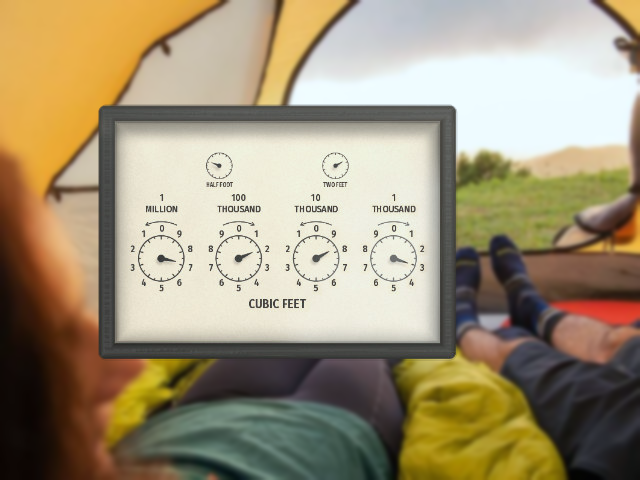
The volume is 718300
